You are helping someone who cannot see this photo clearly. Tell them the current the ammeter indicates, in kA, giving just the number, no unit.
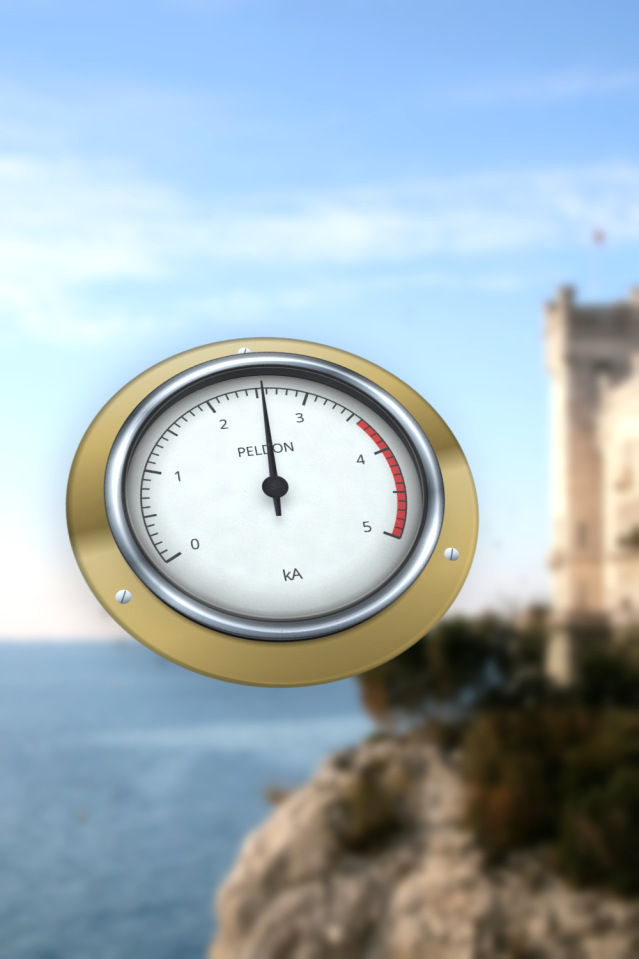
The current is 2.55
